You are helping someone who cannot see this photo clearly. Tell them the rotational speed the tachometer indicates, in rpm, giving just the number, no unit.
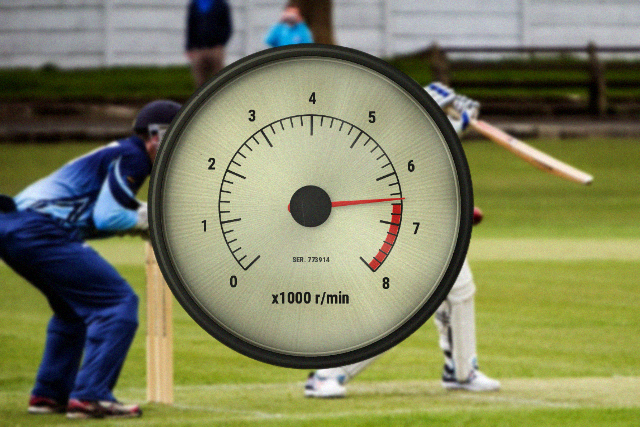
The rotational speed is 6500
